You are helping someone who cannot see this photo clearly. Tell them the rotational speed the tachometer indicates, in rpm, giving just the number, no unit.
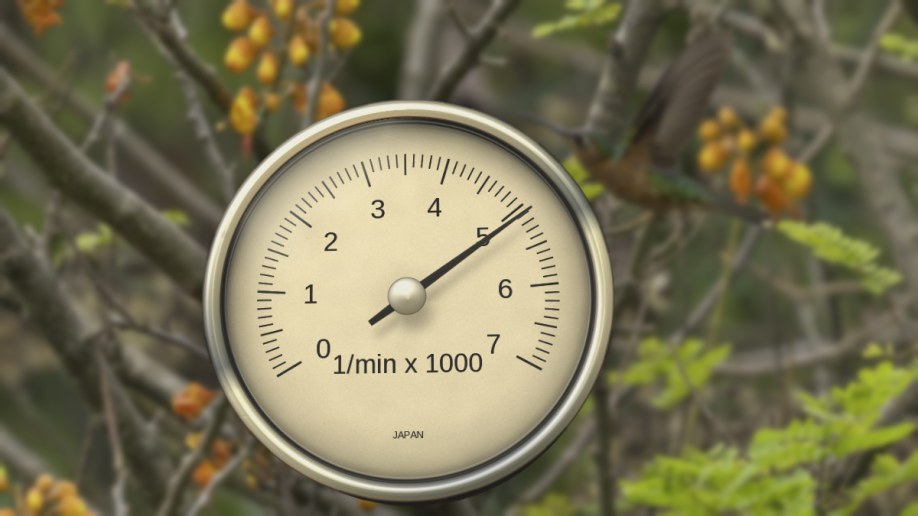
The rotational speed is 5100
